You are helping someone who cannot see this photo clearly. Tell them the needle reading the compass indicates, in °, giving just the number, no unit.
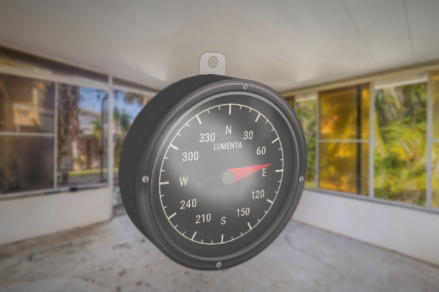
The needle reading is 80
